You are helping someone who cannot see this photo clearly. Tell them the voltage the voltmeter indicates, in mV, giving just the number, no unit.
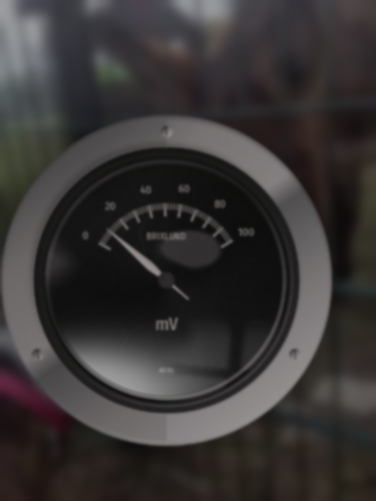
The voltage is 10
